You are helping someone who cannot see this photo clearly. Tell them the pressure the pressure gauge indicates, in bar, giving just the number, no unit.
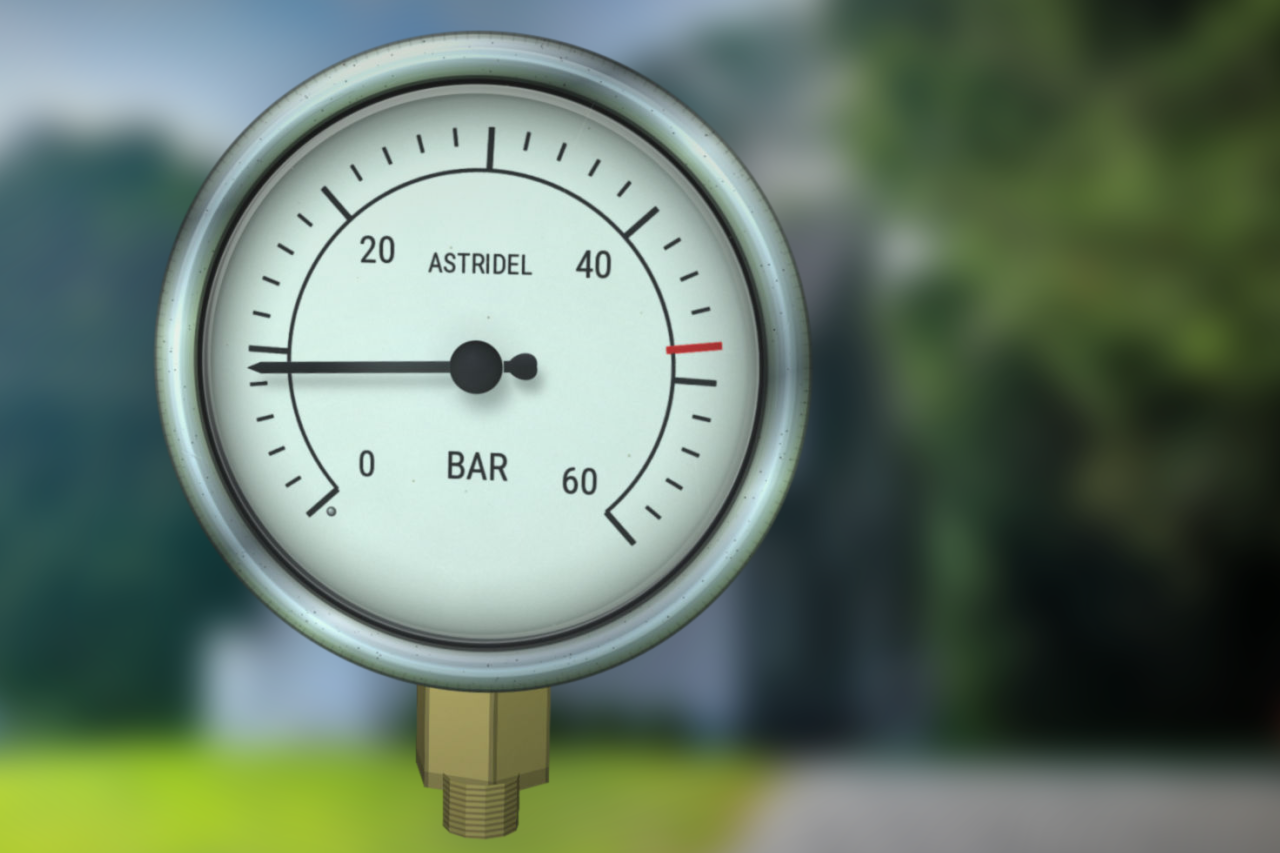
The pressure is 9
